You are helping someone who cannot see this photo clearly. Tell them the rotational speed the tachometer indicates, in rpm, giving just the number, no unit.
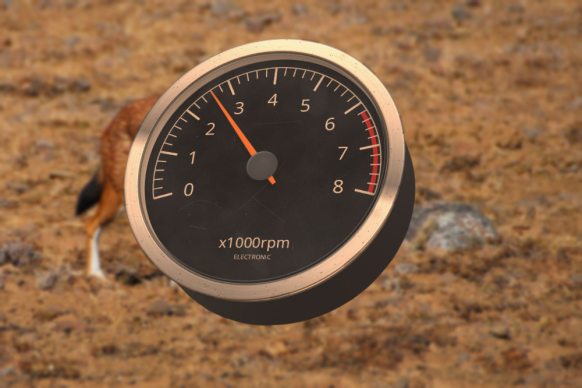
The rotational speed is 2600
